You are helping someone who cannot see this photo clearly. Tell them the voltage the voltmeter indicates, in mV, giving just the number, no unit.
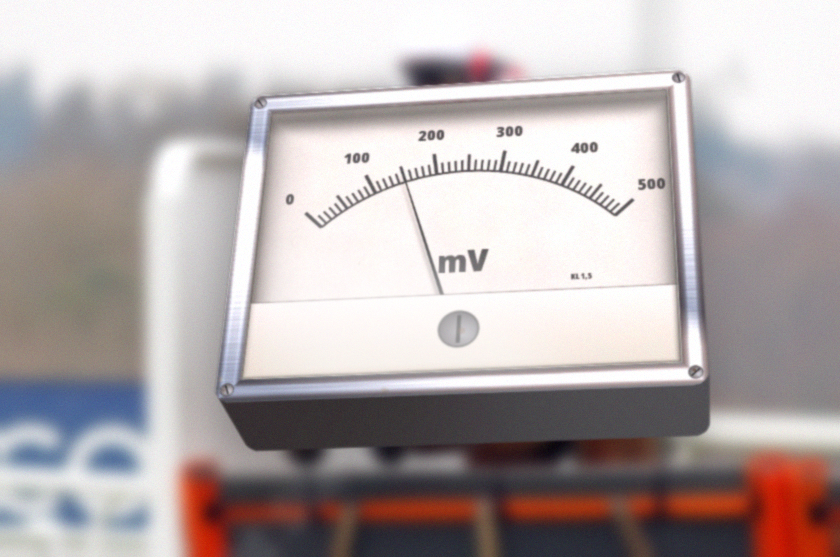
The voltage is 150
